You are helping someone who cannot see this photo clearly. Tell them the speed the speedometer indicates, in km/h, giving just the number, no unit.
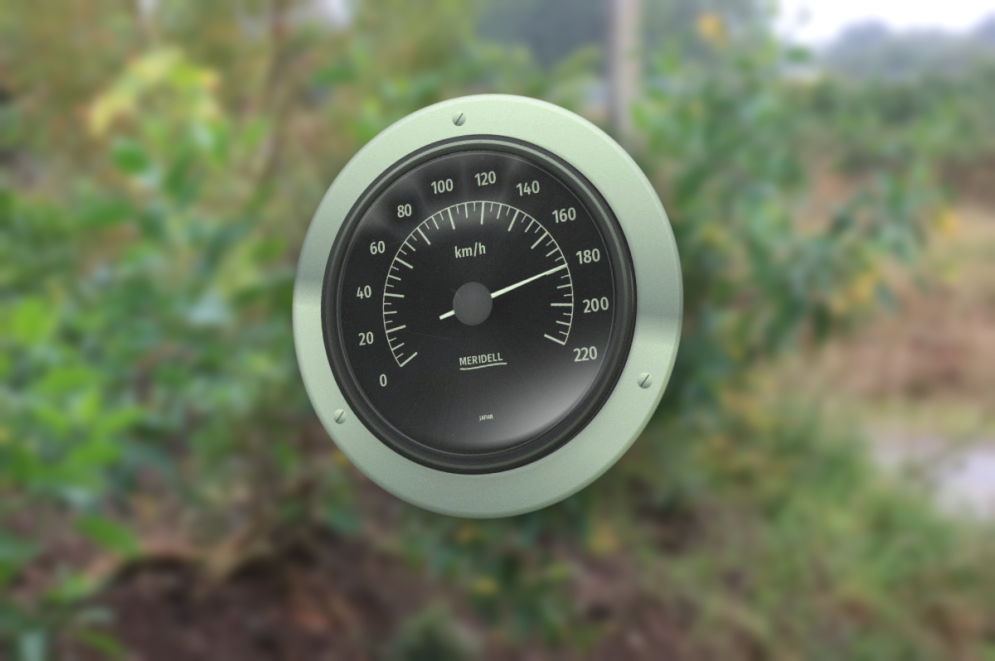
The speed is 180
